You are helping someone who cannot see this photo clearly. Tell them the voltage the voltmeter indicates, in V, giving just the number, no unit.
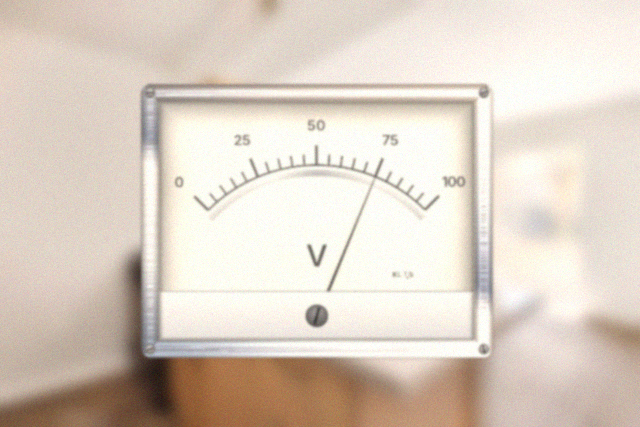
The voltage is 75
